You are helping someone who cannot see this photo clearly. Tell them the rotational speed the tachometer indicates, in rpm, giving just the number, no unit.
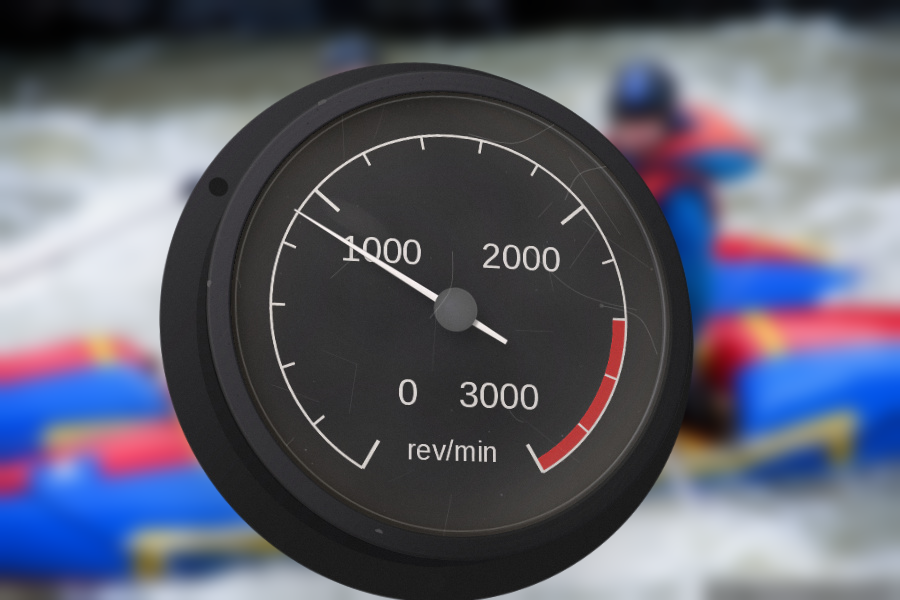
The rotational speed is 900
